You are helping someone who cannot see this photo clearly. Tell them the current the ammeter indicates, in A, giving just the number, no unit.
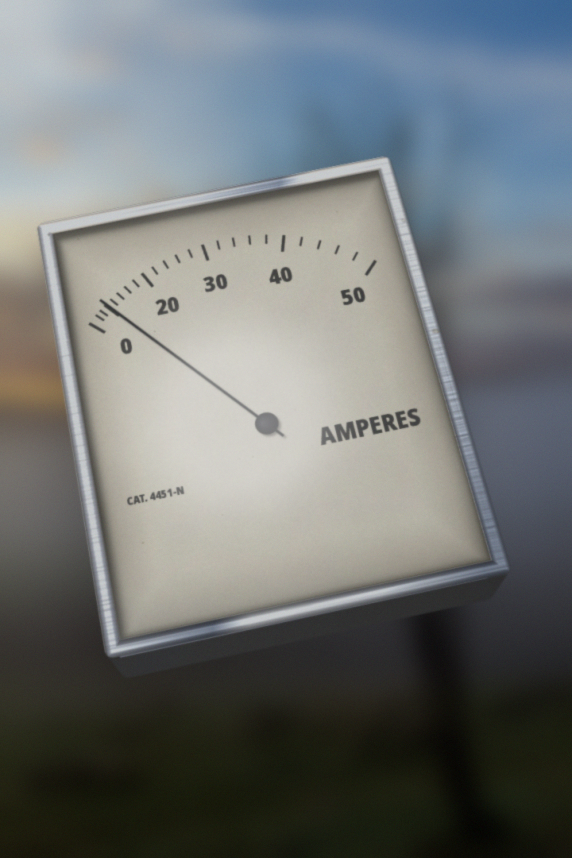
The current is 10
